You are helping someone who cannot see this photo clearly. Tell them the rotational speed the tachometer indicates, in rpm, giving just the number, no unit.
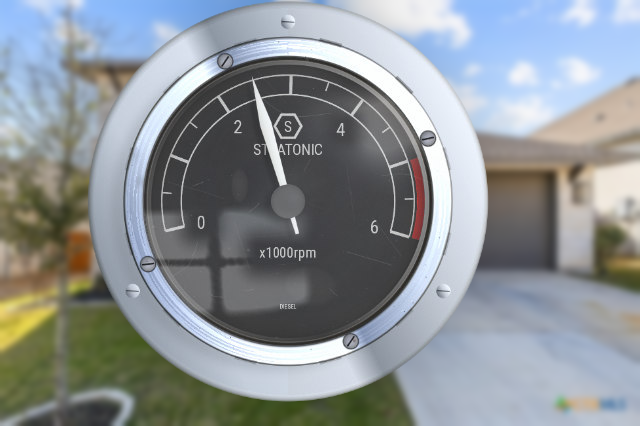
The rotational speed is 2500
